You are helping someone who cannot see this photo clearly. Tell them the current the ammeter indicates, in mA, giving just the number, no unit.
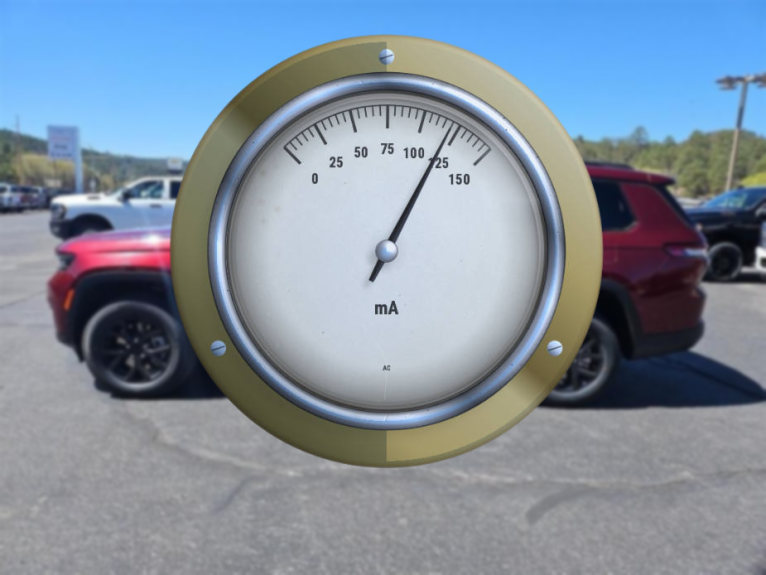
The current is 120
